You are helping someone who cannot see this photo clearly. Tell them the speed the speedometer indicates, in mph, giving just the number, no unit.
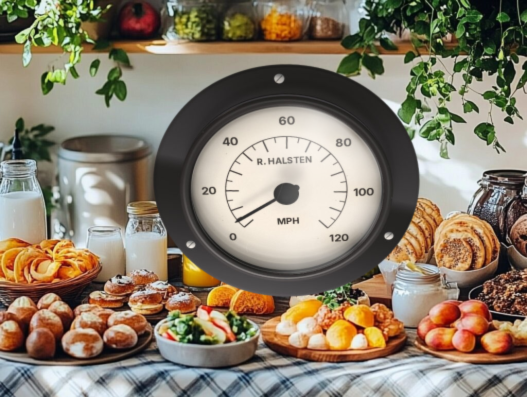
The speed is 5
